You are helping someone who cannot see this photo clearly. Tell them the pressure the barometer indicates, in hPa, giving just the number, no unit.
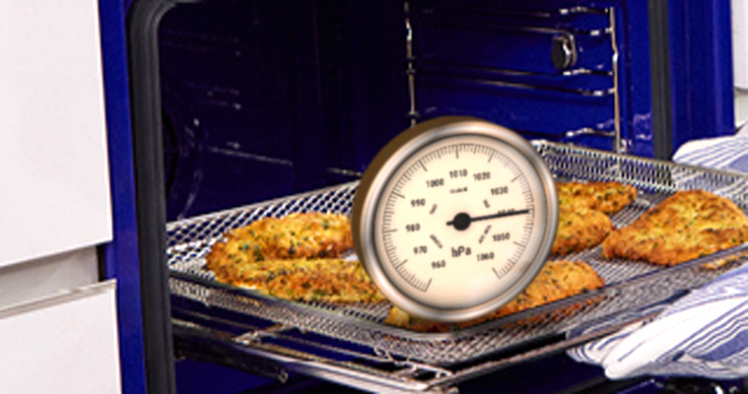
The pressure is 1040
